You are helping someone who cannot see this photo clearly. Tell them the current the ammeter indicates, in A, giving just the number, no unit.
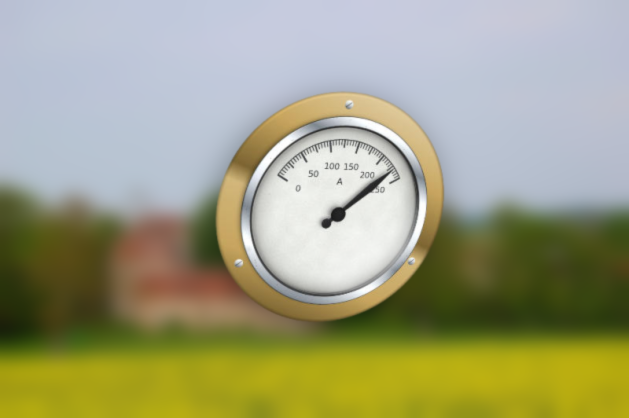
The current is 225
